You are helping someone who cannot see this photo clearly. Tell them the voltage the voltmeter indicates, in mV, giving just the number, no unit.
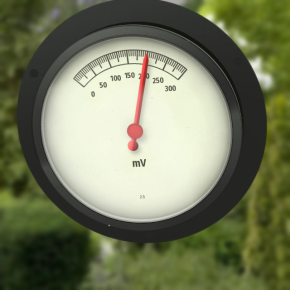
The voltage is 200
